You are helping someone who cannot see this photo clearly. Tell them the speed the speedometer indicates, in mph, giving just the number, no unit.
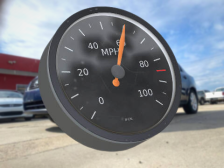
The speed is 60
